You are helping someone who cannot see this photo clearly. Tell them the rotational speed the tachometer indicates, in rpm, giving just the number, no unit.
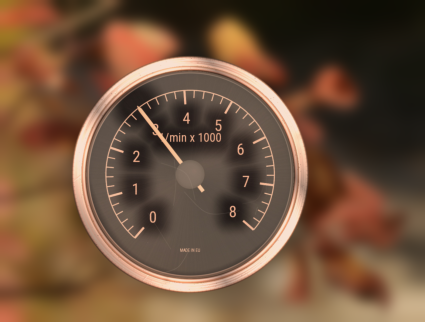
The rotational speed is 3000
